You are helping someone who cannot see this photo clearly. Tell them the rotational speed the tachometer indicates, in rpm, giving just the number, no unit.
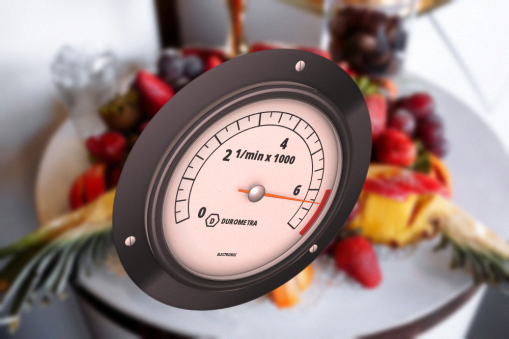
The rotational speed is 6250
